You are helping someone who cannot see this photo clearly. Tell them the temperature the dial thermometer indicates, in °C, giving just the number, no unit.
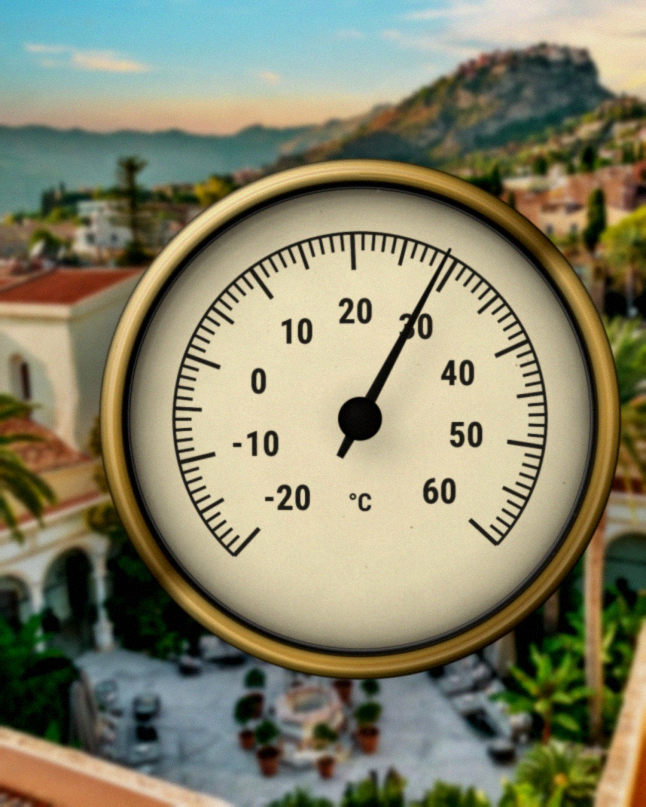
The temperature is 29
